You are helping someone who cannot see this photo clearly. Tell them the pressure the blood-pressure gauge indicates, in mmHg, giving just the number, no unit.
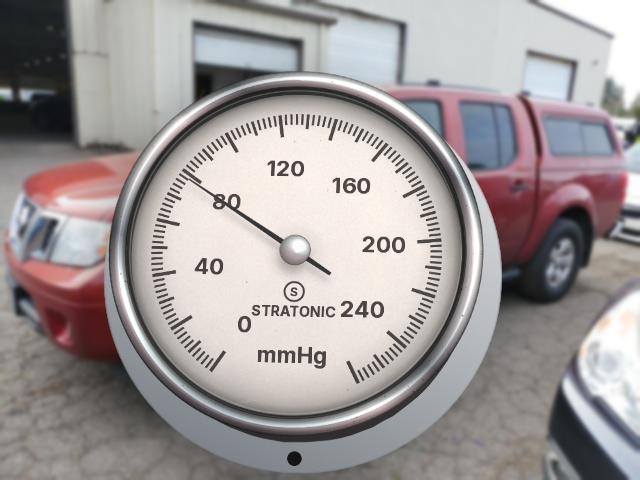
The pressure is 78
